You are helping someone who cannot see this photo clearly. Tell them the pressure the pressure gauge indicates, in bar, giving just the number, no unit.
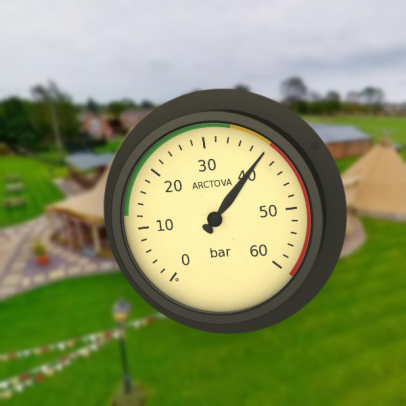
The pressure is 40
